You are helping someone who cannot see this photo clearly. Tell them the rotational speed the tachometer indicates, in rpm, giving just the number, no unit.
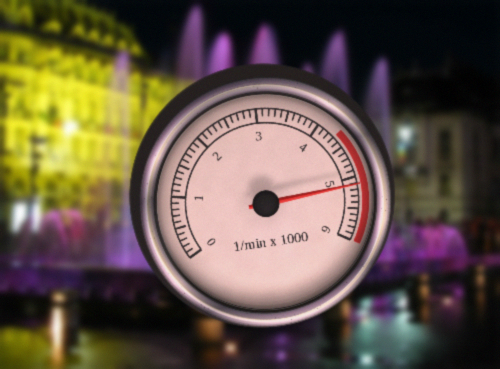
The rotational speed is 5100
